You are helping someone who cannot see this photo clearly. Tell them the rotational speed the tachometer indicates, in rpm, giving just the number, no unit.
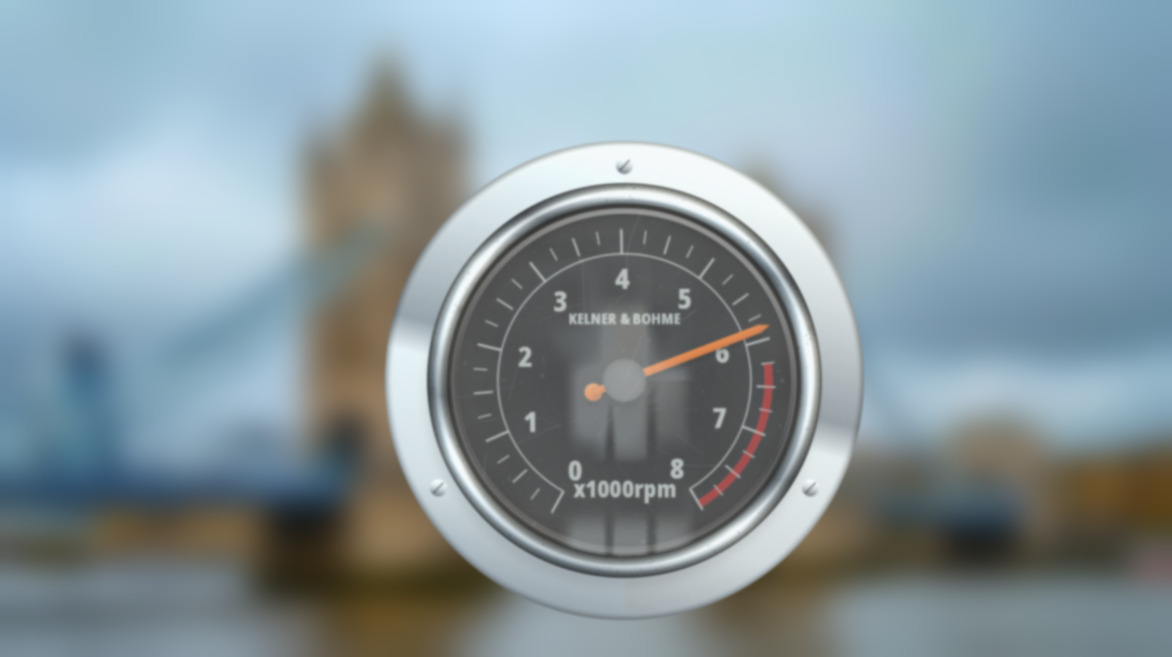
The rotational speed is 5875
